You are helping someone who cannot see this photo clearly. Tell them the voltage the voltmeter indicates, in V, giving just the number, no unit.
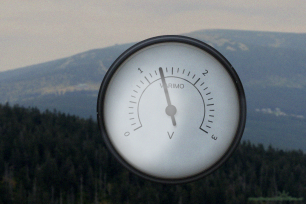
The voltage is 1.3
